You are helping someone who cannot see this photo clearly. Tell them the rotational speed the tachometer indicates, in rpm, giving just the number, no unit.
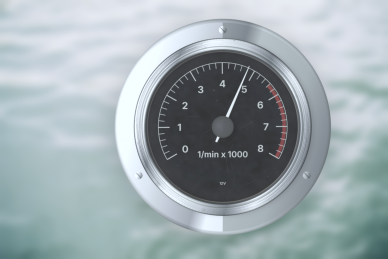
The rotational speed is 4800
